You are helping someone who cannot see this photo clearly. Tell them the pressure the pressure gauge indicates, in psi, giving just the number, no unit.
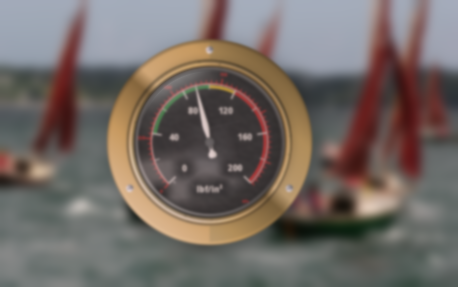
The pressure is 90
